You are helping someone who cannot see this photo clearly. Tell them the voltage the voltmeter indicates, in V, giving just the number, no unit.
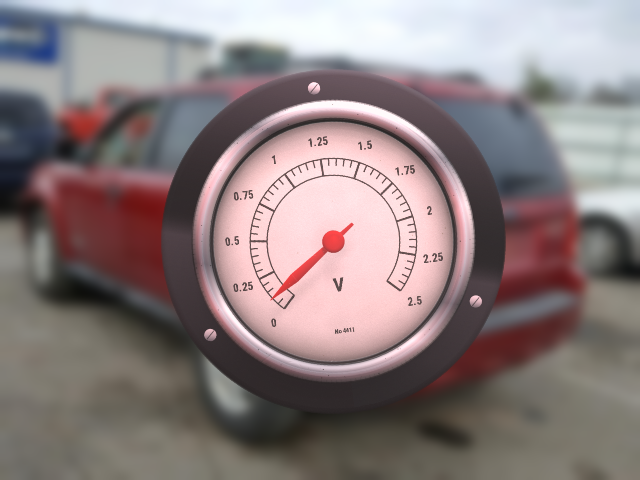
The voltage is 0.1
